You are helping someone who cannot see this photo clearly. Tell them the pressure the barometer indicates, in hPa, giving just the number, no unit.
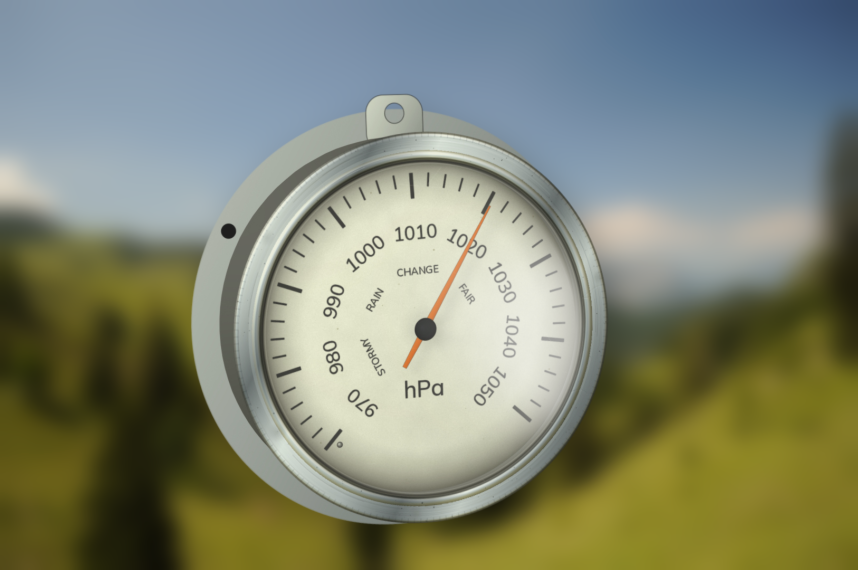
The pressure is 1020
